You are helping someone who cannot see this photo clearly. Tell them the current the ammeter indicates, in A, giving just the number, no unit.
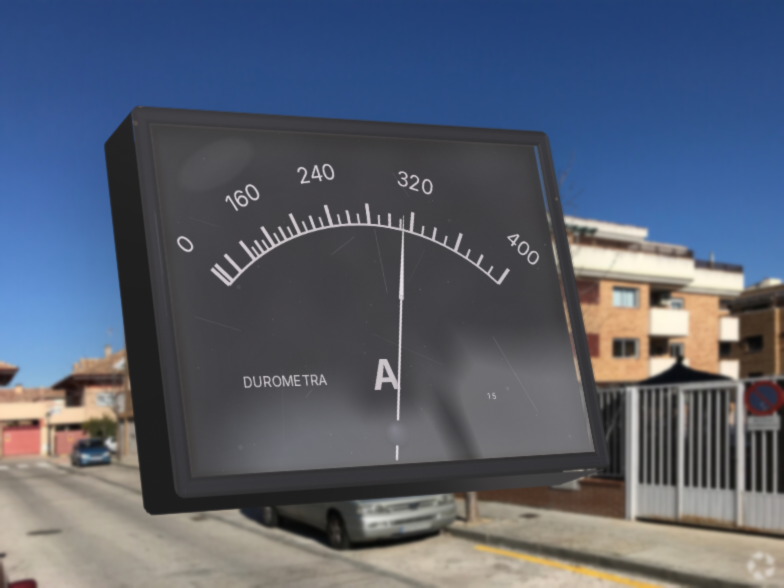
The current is 310
